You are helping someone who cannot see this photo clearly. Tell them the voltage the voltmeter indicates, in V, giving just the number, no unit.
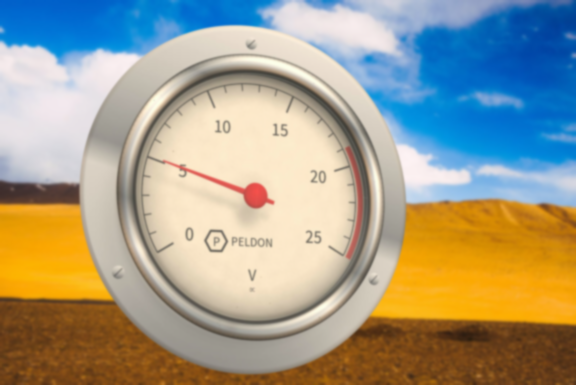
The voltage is 5
